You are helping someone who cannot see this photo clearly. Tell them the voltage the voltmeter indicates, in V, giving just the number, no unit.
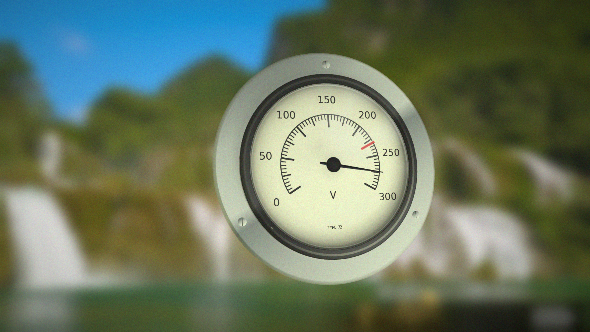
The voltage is 275
